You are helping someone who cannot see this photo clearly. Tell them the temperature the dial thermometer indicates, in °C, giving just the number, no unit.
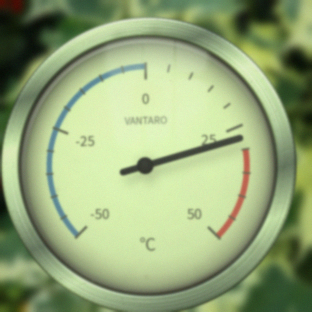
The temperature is 27.5
